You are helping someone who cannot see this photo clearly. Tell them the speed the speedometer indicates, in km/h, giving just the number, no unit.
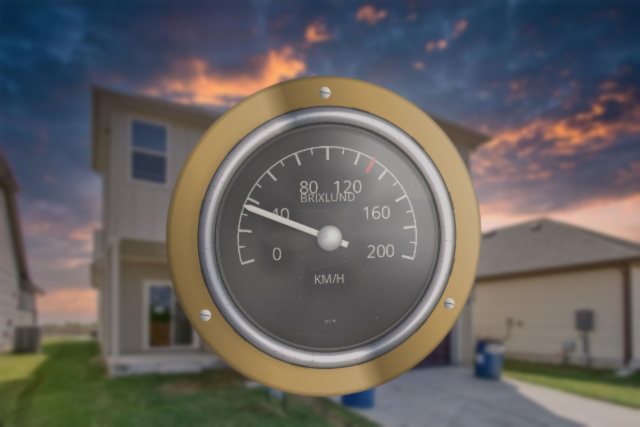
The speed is 35
